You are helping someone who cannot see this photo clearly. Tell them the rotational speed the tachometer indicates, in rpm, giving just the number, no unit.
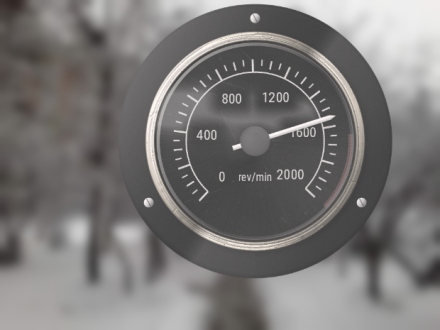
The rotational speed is 1550
